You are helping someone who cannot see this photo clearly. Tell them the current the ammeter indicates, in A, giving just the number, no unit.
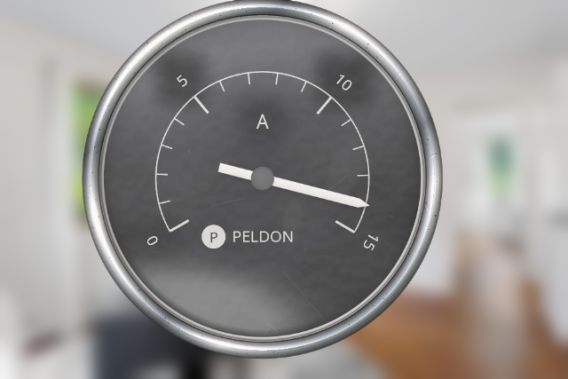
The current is 14
